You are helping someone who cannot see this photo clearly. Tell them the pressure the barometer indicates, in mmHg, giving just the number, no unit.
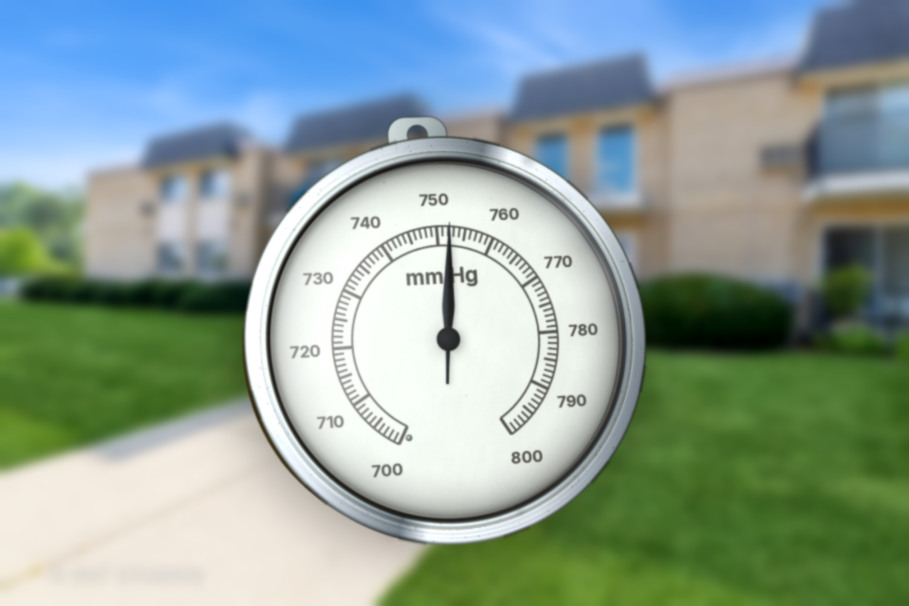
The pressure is 752
